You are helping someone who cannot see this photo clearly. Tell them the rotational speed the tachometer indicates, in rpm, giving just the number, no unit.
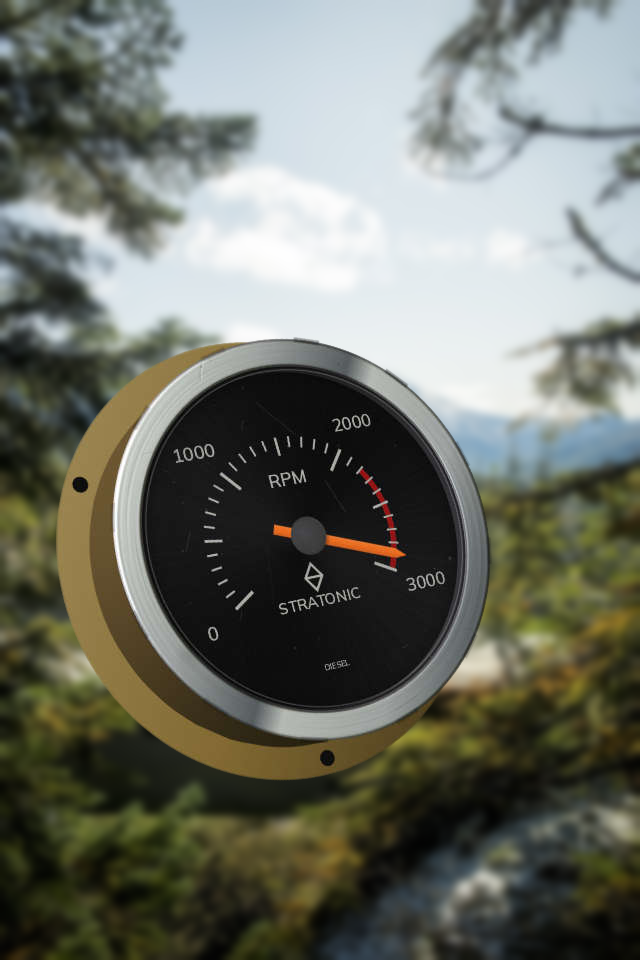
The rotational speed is 2900
